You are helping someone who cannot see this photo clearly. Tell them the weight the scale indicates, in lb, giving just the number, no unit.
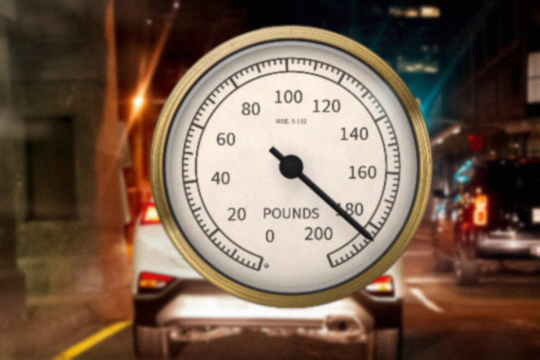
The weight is 184
